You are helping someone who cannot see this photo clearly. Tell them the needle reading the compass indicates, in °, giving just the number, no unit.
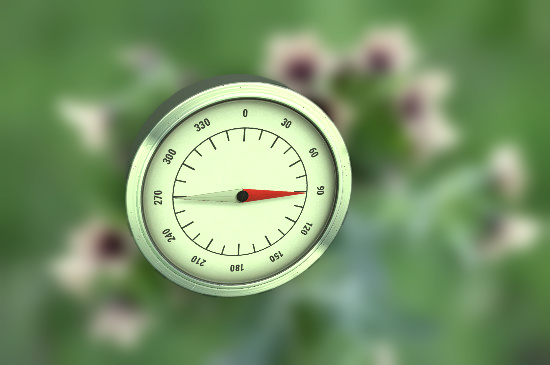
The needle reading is 90
